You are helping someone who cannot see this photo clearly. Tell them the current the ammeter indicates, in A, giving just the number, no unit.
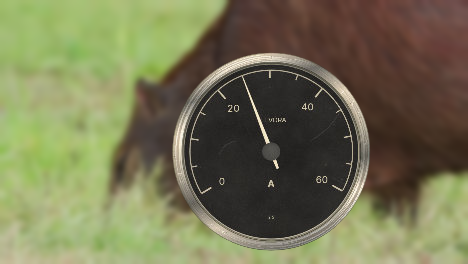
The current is 25
